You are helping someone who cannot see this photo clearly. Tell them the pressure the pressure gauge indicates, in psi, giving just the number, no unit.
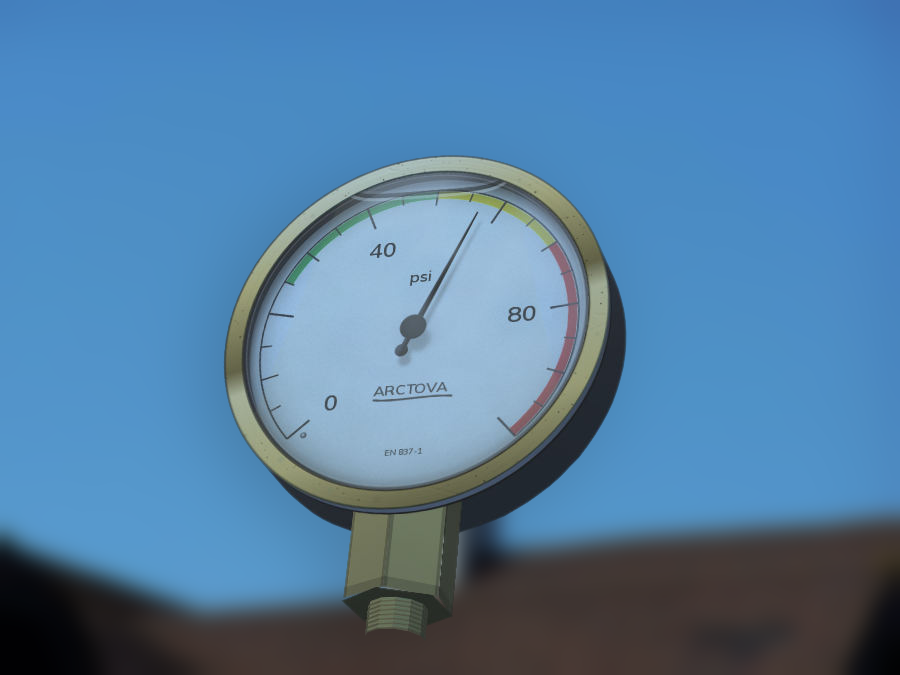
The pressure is 57.5
